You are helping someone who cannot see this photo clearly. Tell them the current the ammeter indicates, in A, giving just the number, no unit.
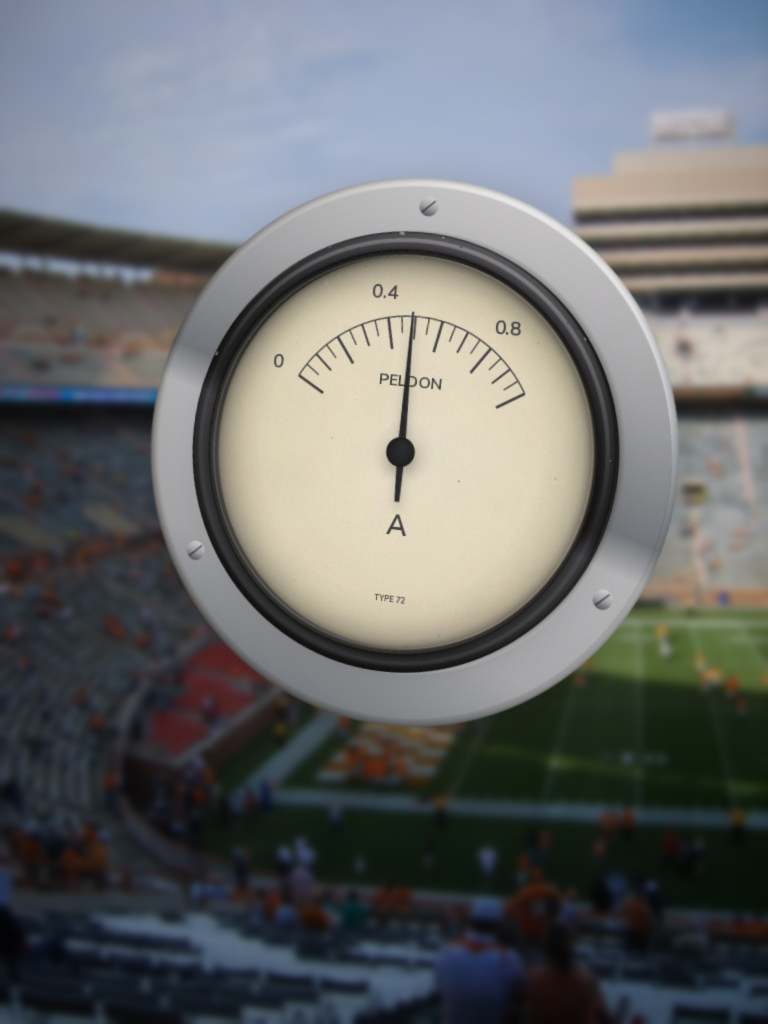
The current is 0.5
